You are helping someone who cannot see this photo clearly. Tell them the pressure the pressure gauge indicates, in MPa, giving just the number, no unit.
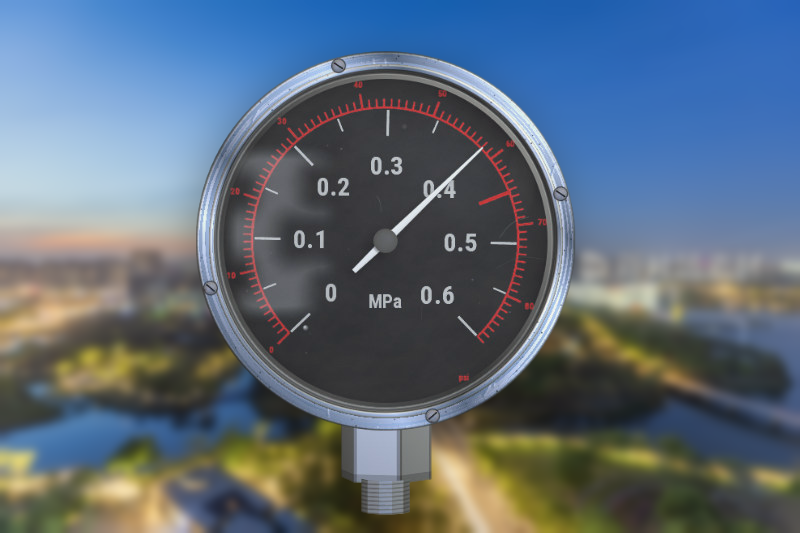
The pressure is 0.4
